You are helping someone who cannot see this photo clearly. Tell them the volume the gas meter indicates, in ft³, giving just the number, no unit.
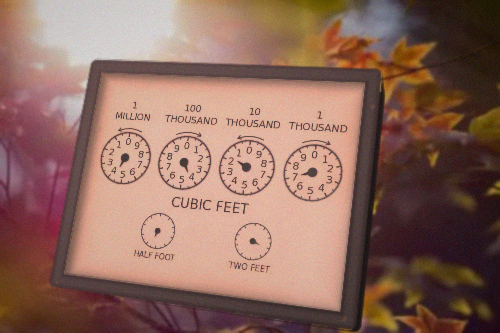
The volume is 441700
